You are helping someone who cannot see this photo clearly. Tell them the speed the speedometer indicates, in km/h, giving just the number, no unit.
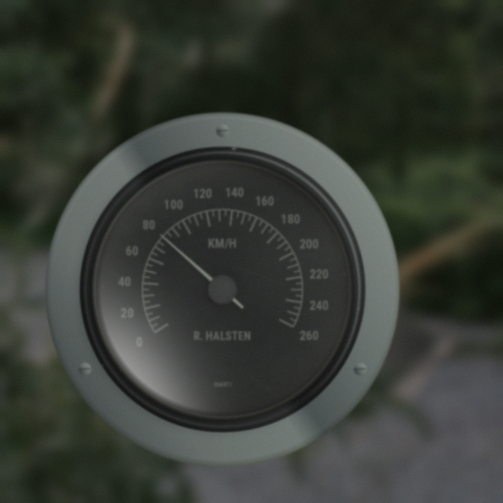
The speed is 80
